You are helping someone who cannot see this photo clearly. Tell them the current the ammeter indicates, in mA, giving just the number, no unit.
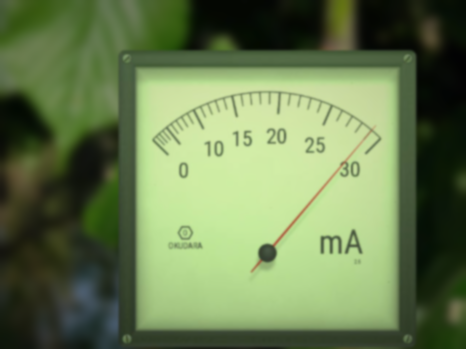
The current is 29
